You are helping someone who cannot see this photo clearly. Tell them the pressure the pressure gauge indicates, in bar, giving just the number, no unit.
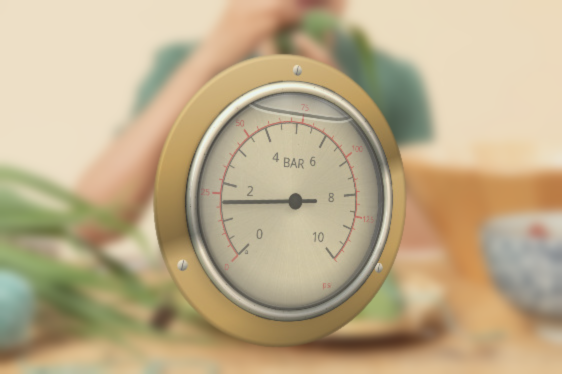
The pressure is 1.5
